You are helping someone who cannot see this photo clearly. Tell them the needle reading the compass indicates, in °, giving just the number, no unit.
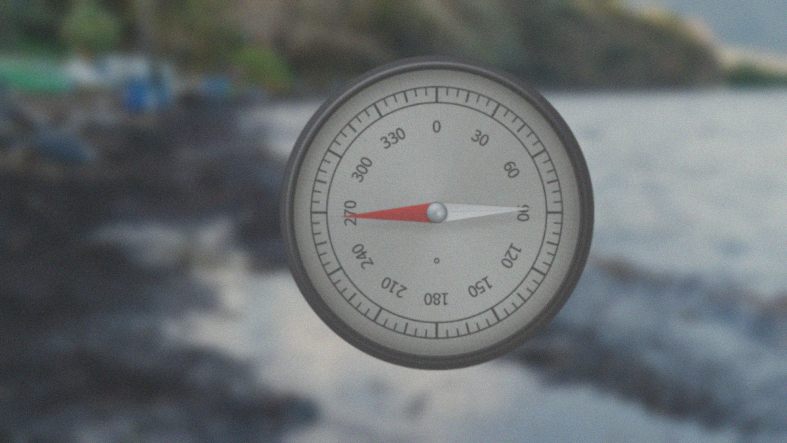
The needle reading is 267.5
